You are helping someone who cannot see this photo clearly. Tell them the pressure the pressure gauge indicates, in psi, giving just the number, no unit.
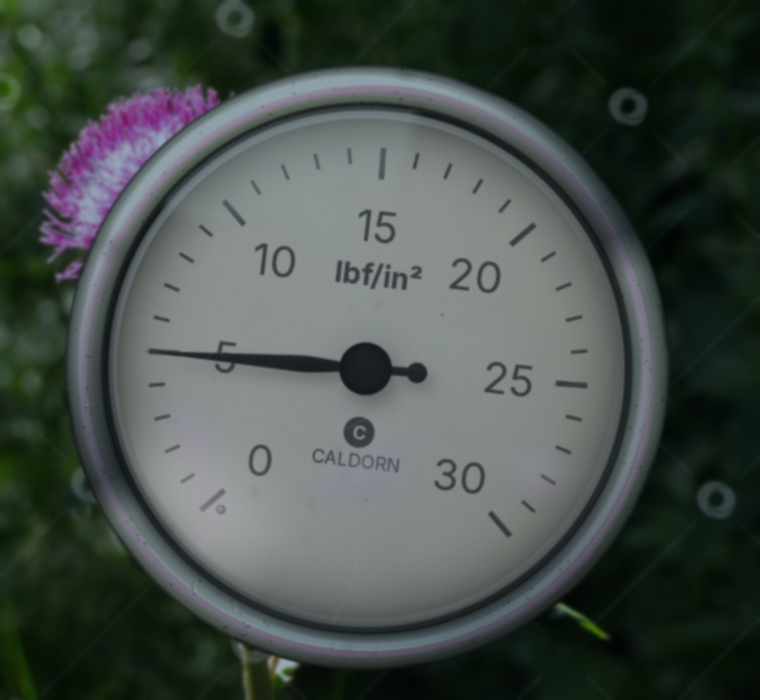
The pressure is 5
